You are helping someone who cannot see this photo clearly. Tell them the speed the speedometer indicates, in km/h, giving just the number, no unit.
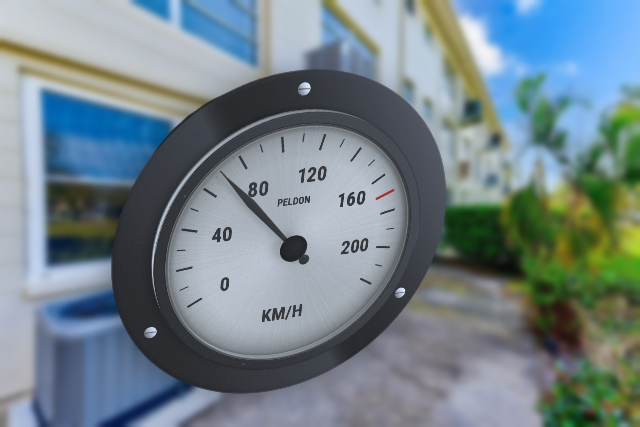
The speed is 70
